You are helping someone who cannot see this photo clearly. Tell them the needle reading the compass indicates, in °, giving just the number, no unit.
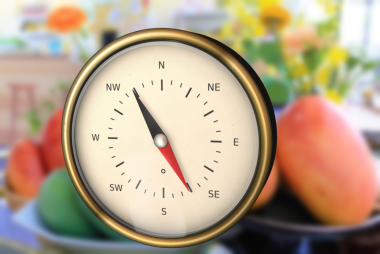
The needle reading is 150
